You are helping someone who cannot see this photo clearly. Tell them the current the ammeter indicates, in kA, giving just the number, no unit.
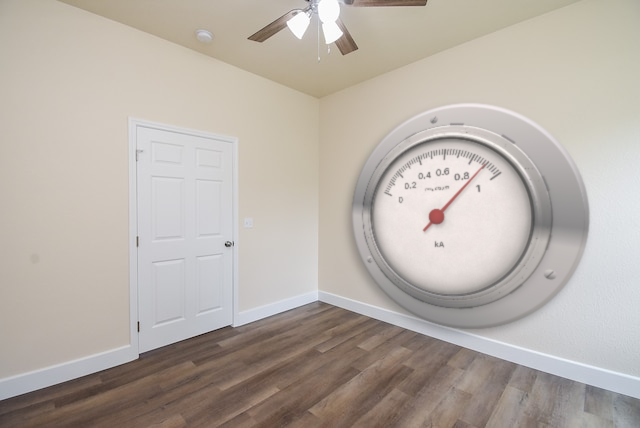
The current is 0.9
